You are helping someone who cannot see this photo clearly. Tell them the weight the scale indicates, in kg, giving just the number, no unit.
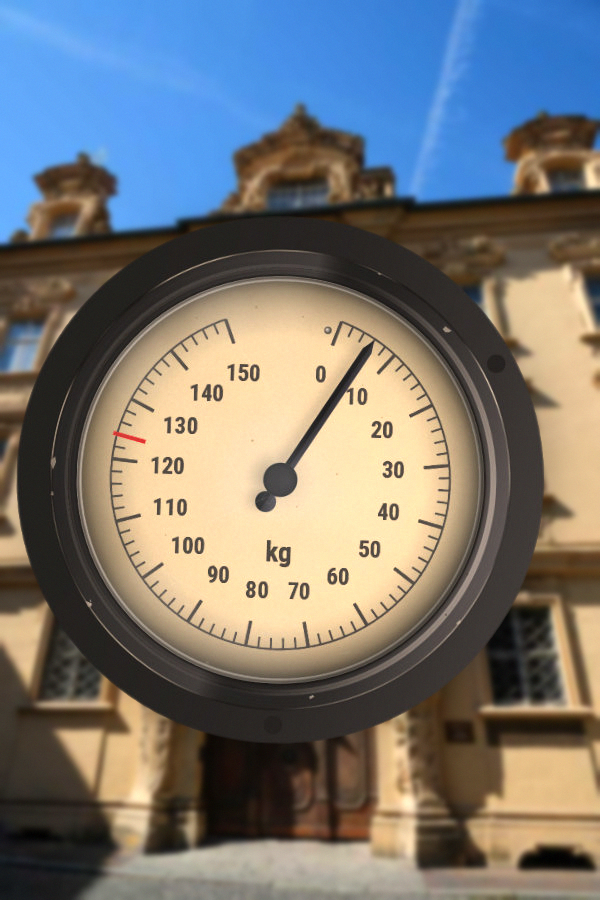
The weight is 6
